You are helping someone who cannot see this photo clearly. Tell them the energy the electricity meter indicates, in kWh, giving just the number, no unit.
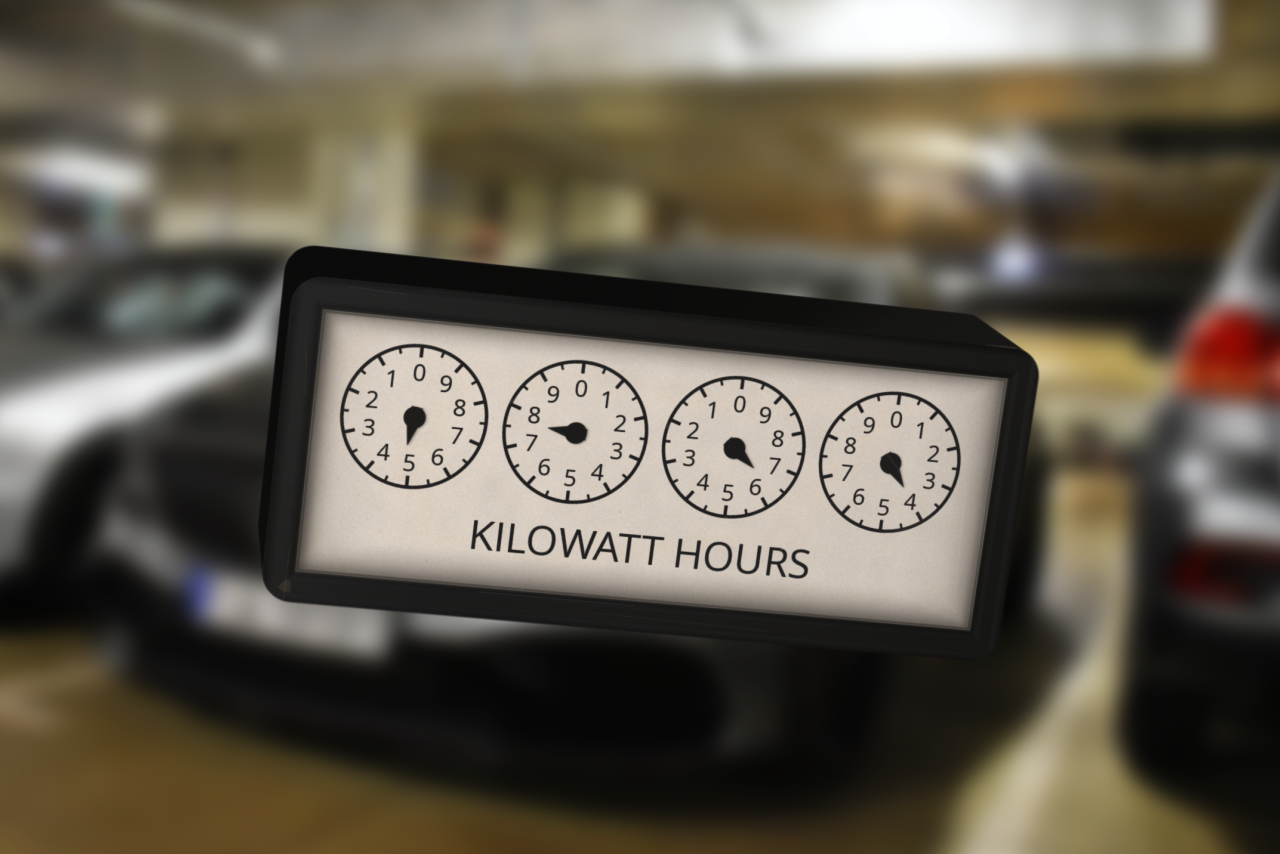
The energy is 4764
